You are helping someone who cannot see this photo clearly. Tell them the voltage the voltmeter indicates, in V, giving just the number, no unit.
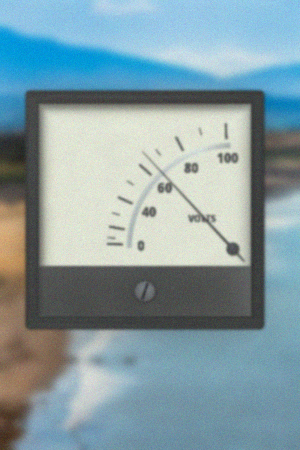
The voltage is 65
